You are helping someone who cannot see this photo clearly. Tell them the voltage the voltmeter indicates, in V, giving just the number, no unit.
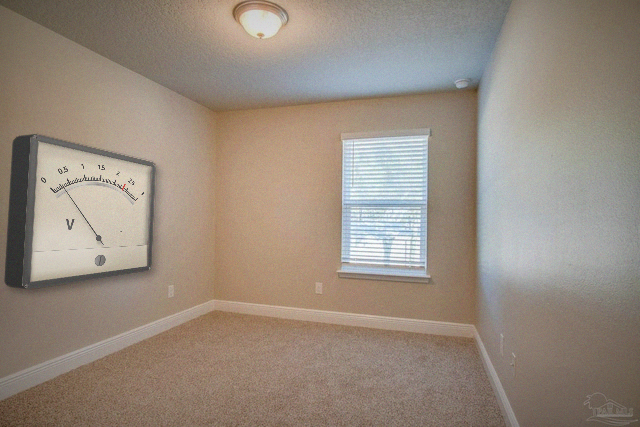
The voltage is 0.25
